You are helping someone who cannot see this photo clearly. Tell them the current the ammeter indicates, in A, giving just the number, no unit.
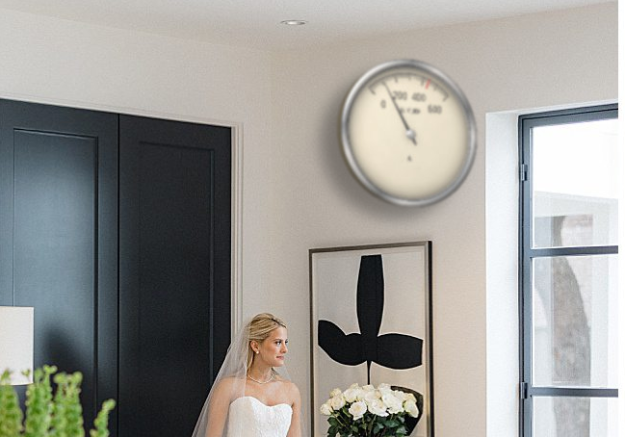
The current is 100
